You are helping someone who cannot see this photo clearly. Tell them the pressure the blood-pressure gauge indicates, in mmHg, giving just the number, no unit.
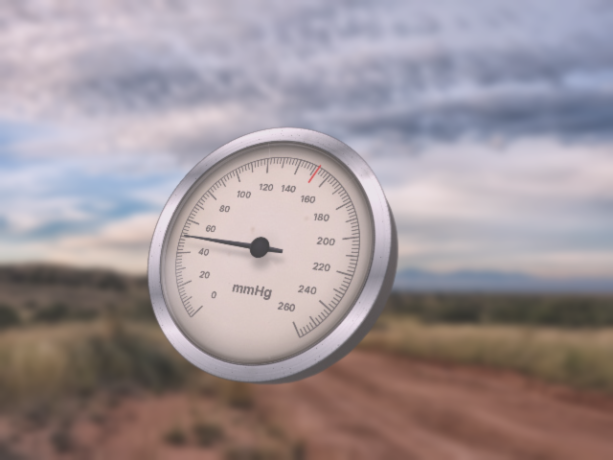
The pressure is 50
